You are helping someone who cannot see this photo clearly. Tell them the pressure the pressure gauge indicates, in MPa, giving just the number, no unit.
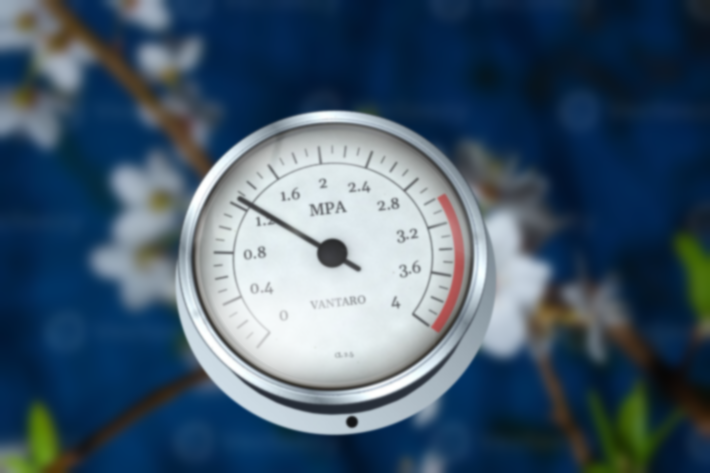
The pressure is 1.25
